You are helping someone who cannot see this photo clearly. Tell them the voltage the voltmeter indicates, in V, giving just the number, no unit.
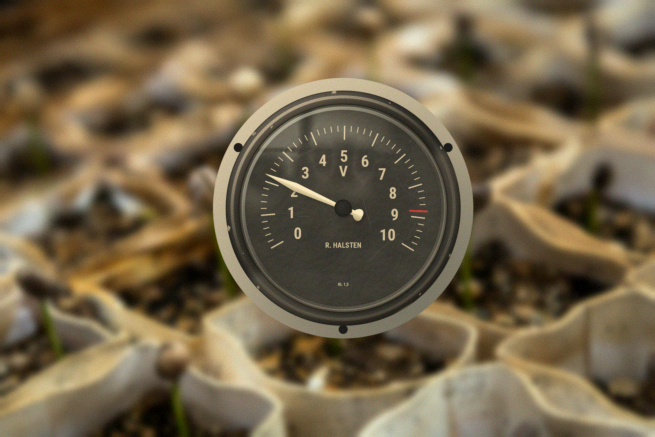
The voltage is 2.2
